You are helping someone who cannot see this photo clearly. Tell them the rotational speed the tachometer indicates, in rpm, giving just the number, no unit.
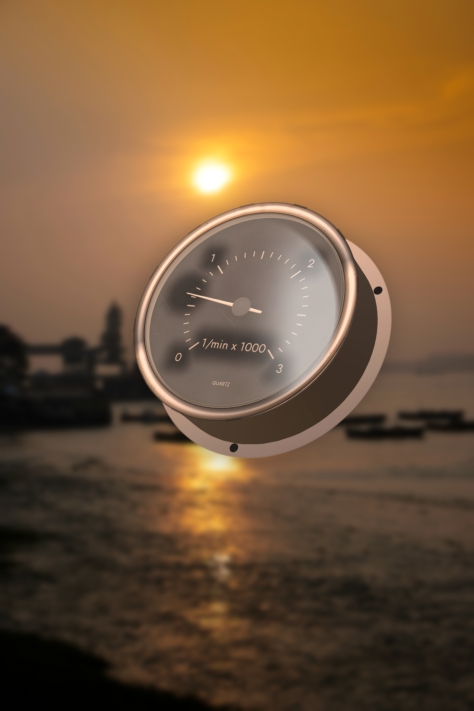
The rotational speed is 600
